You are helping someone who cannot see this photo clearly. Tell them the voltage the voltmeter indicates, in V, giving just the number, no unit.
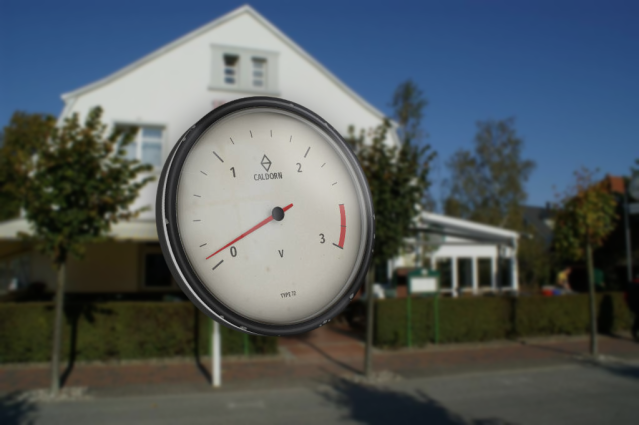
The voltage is 0.1
